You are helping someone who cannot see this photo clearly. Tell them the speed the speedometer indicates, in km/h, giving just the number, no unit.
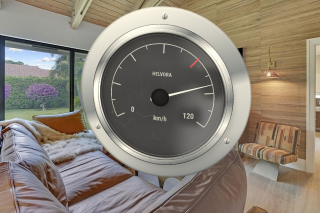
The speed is 95
